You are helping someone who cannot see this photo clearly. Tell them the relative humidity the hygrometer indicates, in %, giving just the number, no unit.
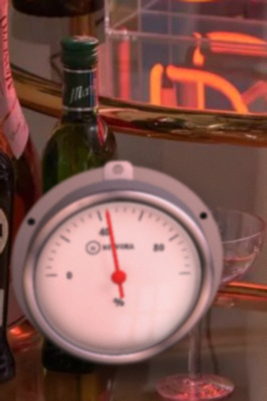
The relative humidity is 44
